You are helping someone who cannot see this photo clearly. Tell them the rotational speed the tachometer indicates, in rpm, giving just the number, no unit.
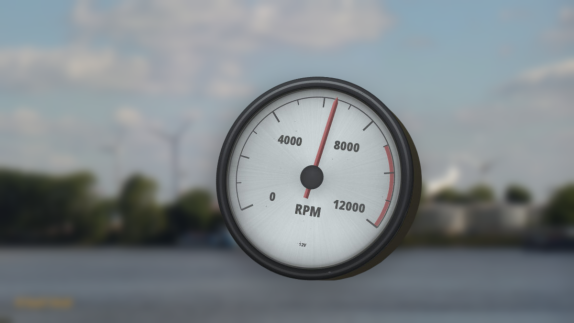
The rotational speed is 6500
